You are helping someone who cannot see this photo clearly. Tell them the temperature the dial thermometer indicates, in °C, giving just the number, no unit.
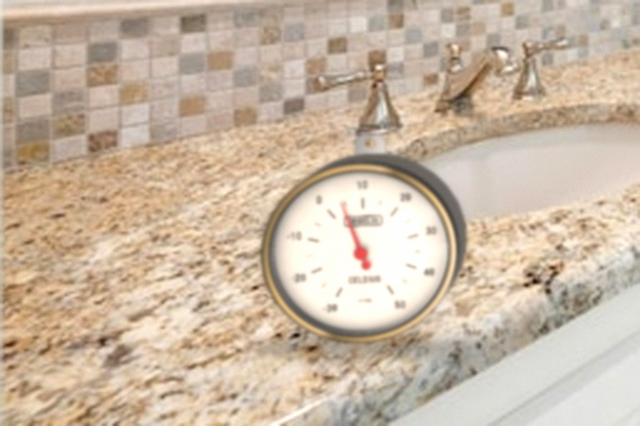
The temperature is 5
